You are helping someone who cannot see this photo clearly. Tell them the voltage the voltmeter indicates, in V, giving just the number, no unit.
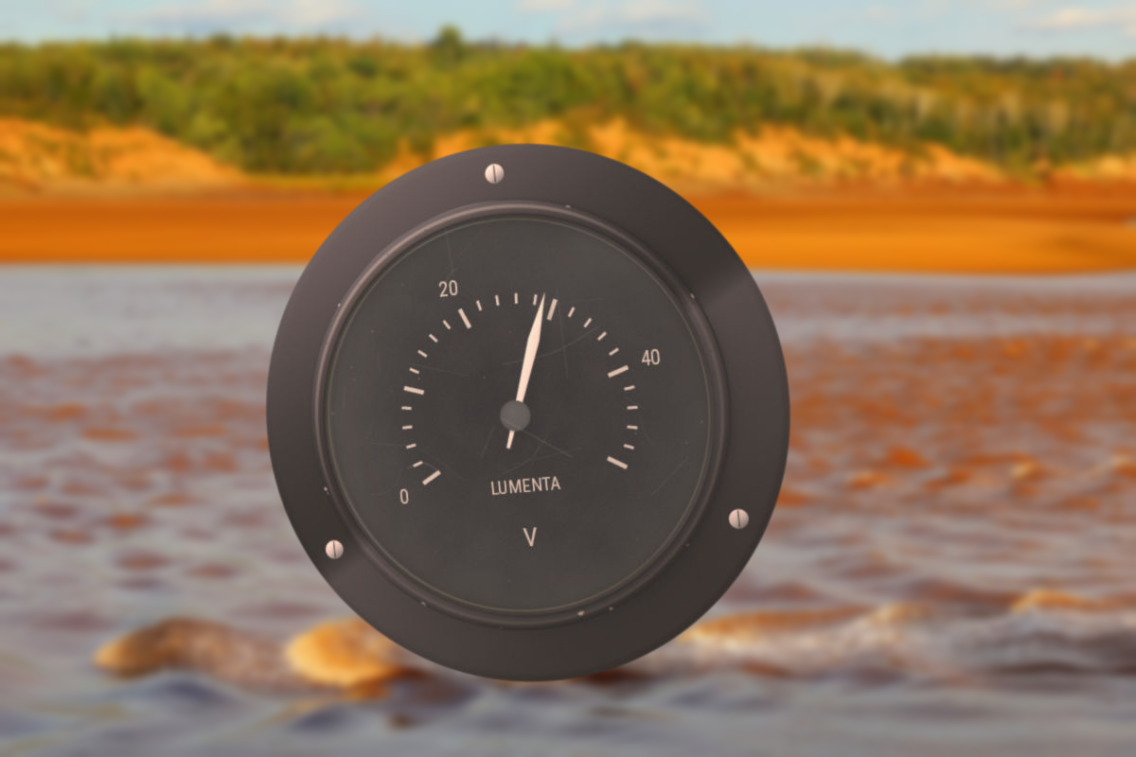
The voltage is 29
